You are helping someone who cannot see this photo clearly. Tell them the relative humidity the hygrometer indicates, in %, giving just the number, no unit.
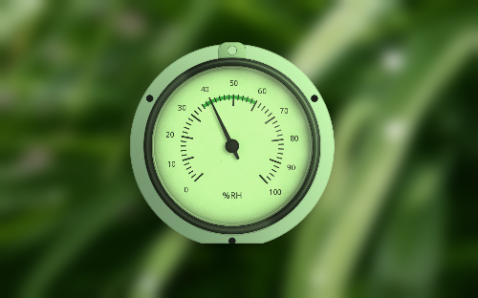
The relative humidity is 40
